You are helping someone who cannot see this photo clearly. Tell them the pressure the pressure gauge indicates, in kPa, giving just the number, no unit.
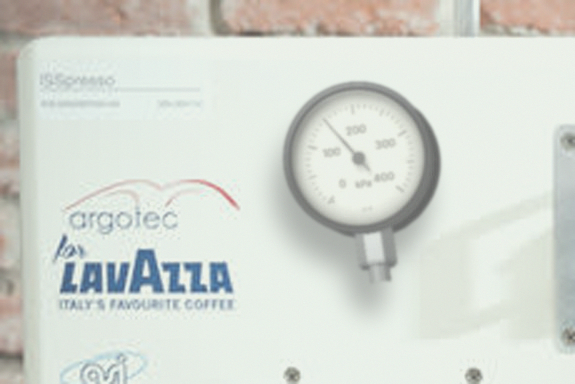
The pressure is 150
